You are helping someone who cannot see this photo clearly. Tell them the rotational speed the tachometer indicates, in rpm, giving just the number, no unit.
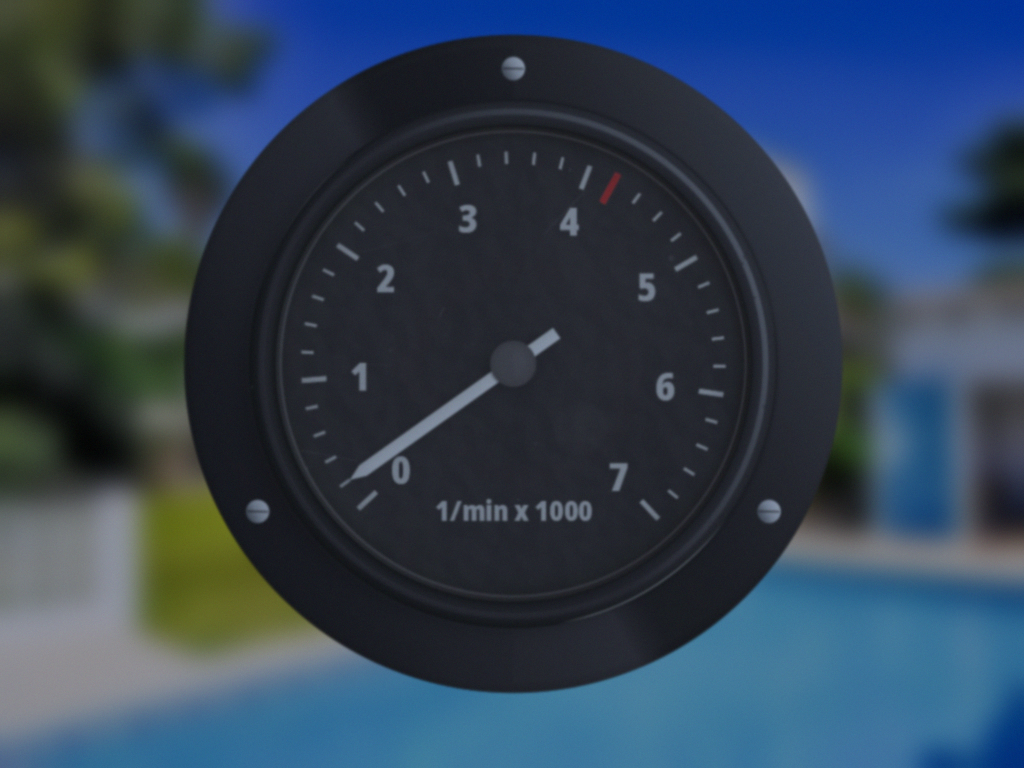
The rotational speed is 200
